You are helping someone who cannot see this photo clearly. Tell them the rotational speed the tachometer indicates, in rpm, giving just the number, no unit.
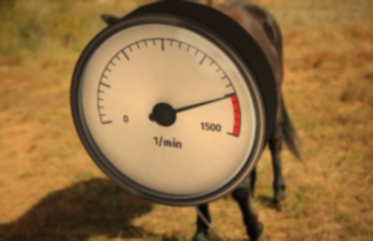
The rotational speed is 1250
